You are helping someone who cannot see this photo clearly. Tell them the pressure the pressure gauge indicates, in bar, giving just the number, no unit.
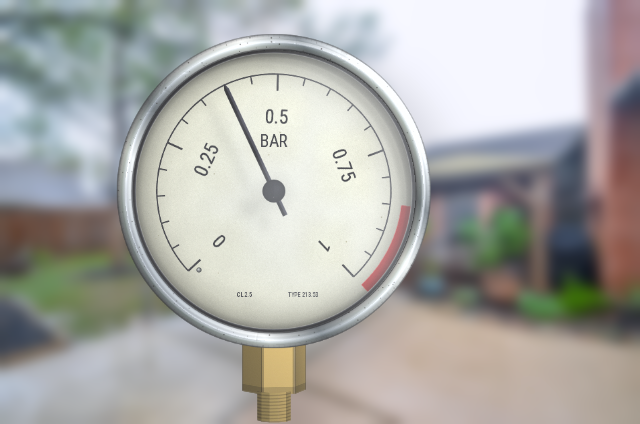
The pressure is 0.4
